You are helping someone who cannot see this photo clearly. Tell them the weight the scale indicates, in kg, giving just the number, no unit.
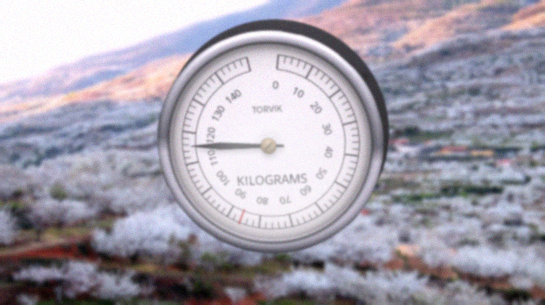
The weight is 116
